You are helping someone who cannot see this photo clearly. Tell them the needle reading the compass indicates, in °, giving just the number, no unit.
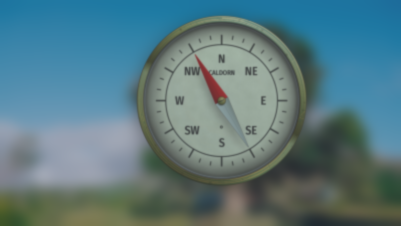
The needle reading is 330
